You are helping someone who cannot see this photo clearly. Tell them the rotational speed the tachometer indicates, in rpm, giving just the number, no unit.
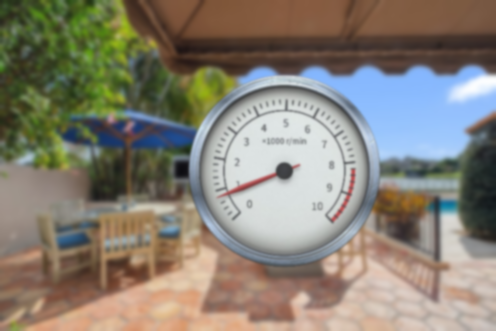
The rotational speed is 800
